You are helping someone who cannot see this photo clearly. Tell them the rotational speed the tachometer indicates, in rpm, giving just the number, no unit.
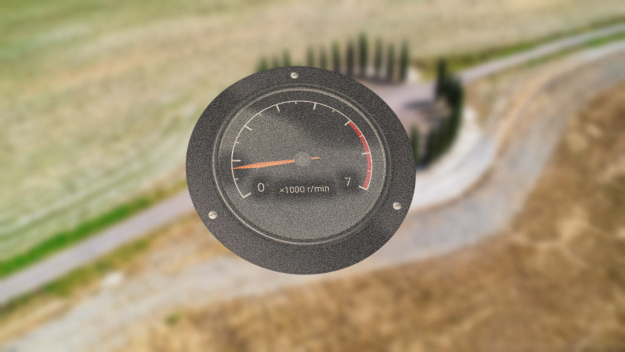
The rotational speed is 750
